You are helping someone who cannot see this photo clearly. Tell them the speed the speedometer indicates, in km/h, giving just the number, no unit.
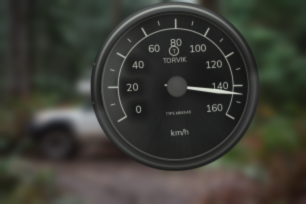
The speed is 145
